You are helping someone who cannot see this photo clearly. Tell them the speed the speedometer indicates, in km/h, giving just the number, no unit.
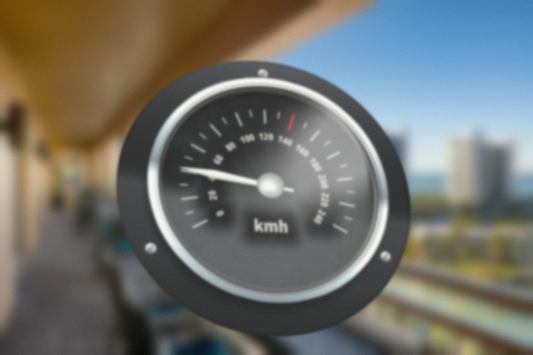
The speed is 40
